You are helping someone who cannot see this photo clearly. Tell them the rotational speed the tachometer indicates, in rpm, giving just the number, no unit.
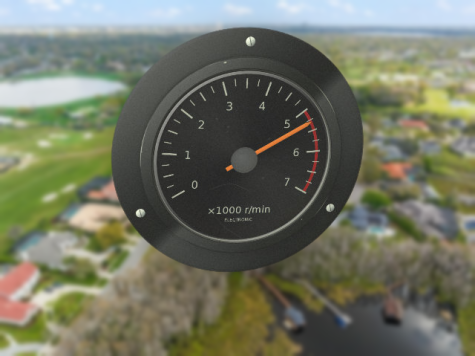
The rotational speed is 5250
